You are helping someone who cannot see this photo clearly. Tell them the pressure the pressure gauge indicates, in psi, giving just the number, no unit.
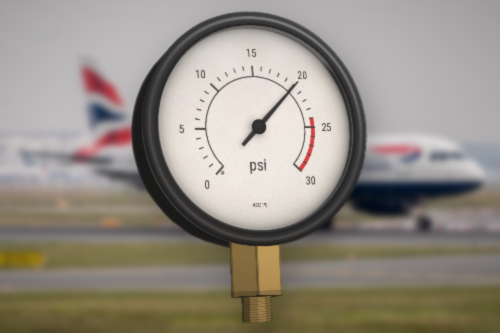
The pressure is 20
